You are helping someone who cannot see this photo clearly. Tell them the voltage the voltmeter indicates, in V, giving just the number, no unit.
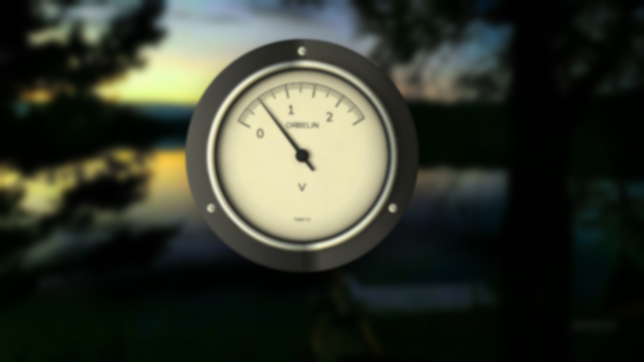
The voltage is 0.5
